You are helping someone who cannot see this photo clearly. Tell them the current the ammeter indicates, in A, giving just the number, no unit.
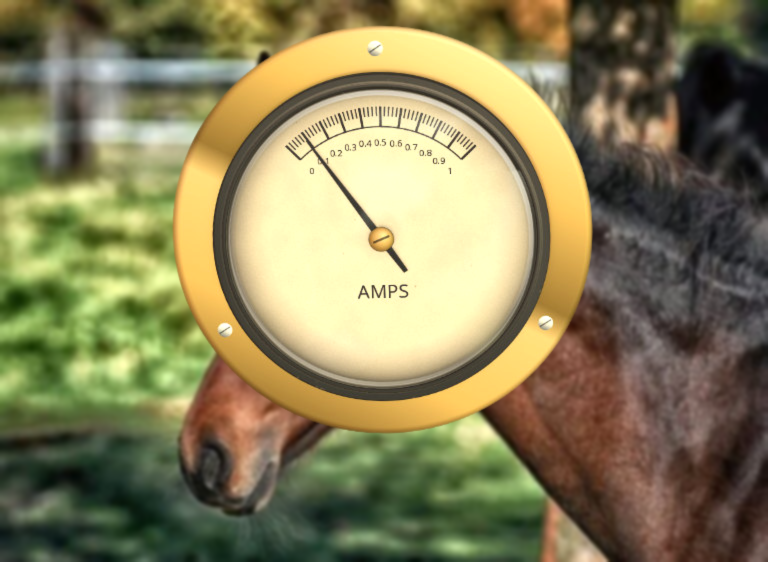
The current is 0.1
